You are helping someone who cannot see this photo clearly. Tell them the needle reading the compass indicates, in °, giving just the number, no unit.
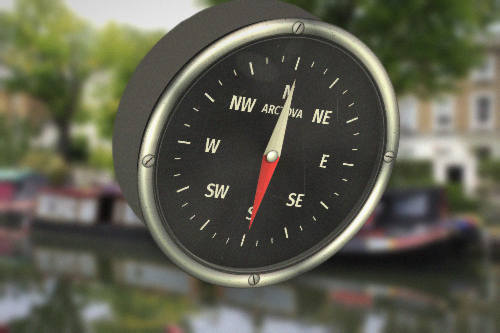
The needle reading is 180
